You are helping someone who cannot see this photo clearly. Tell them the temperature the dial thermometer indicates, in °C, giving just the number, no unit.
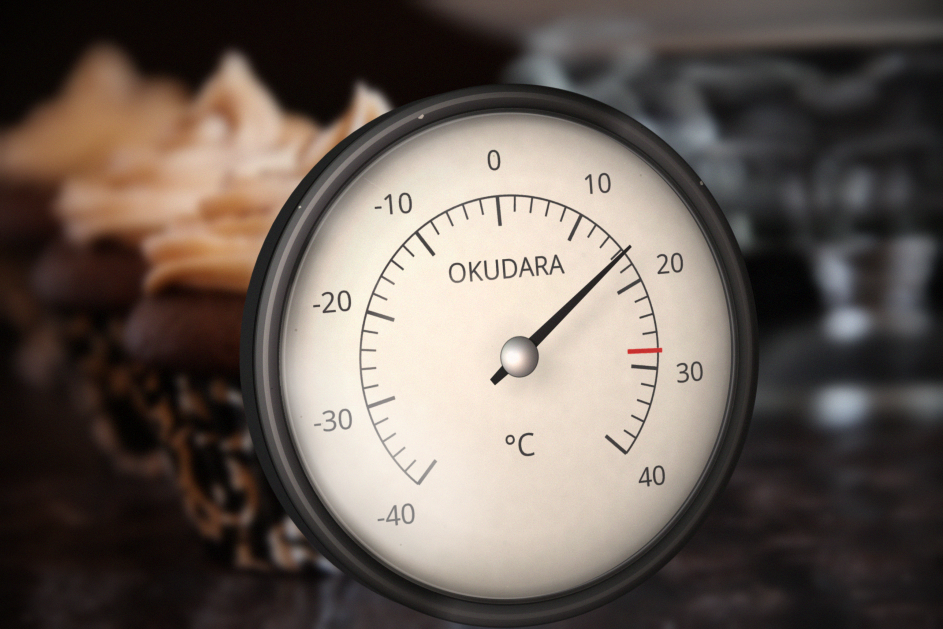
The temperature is 16
